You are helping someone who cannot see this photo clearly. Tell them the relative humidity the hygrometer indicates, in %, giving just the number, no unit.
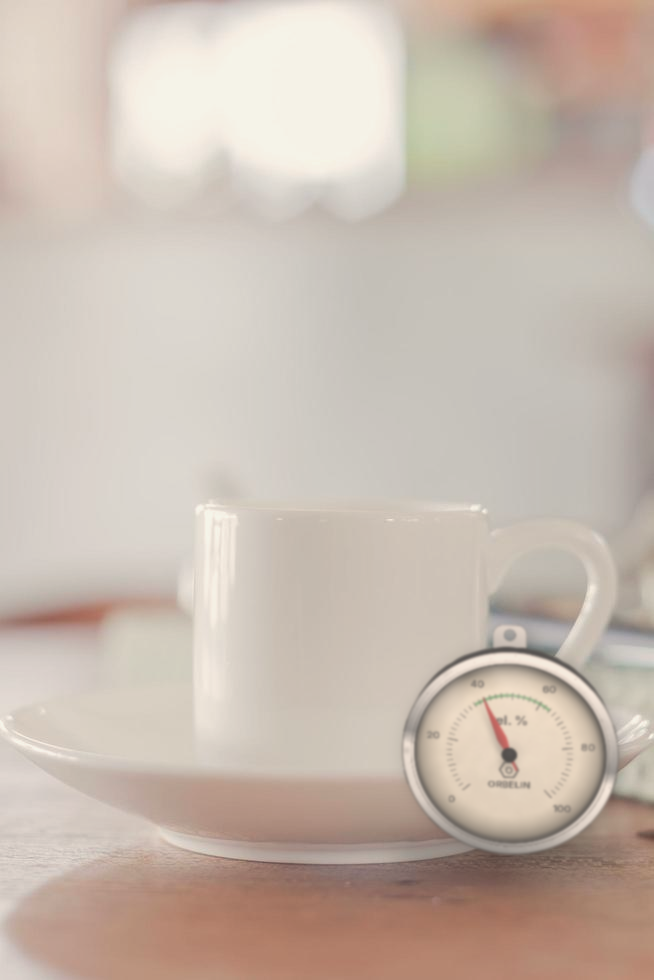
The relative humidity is 40
